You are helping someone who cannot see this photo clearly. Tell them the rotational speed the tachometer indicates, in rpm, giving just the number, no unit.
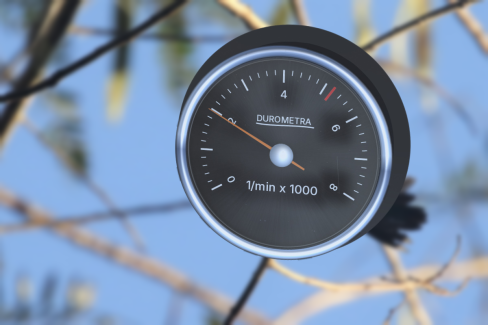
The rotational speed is 2000
